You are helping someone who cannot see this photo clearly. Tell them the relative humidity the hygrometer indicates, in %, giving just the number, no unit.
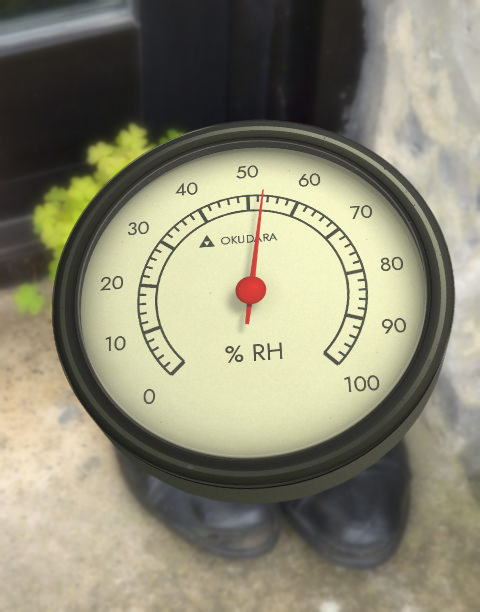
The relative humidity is 53
